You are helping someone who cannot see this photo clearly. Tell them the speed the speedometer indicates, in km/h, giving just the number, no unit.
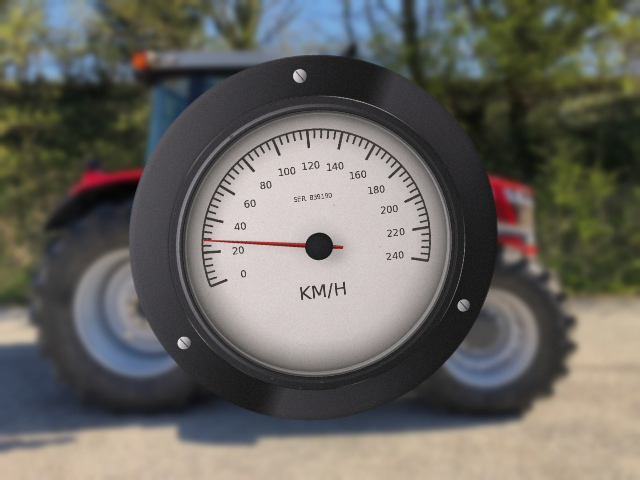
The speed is 28
